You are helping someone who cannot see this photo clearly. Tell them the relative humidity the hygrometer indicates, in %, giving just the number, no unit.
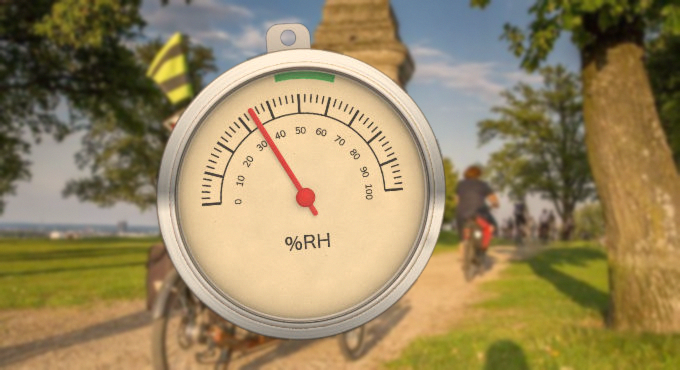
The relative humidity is 34
